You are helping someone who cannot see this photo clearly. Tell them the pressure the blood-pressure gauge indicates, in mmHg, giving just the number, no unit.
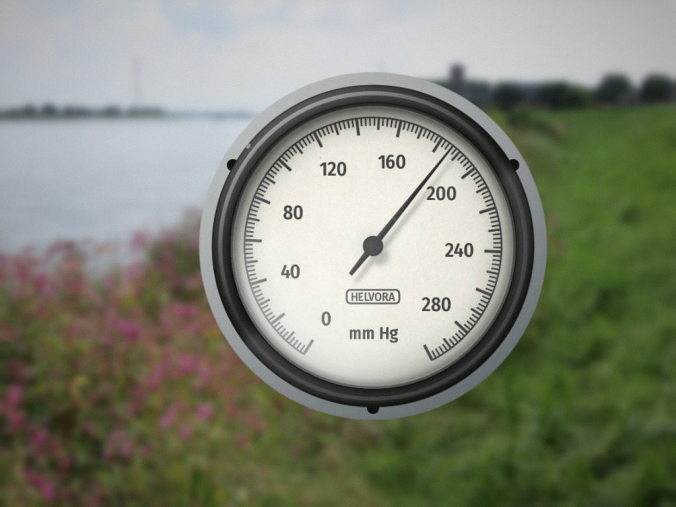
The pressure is 186
